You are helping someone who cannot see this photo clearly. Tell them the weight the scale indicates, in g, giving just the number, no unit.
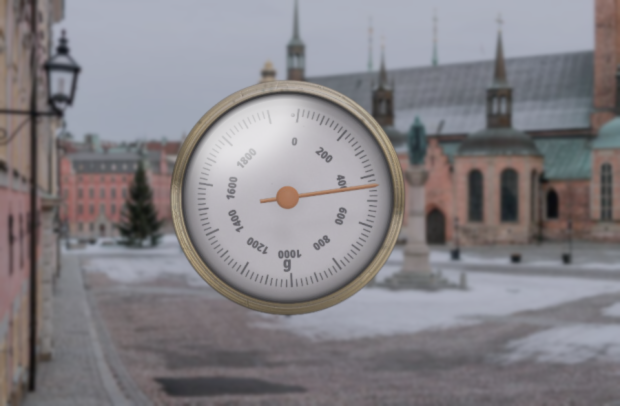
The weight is 440
